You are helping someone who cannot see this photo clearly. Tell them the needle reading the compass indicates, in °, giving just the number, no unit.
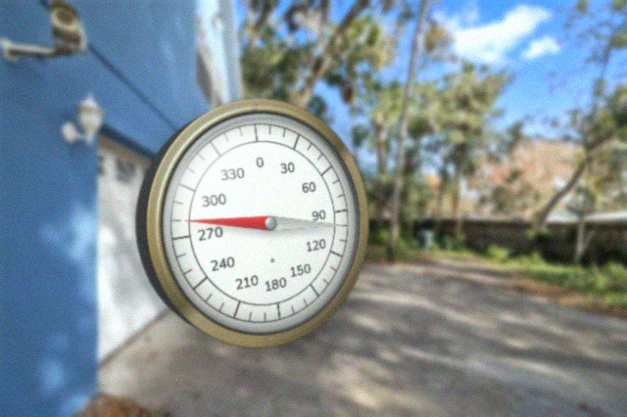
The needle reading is 280
